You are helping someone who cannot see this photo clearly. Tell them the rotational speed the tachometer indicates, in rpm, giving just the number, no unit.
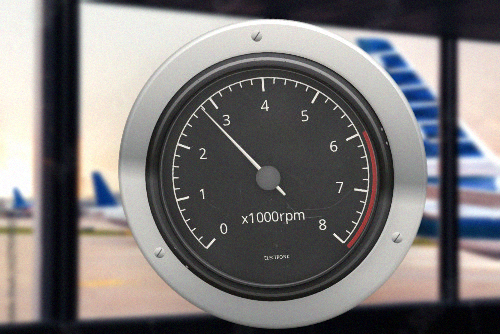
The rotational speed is 2800
